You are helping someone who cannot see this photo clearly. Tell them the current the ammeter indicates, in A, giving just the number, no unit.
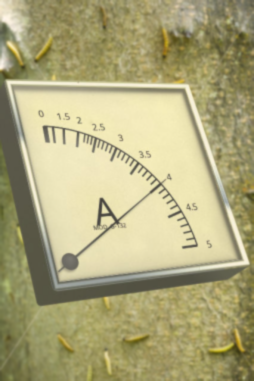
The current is 4
